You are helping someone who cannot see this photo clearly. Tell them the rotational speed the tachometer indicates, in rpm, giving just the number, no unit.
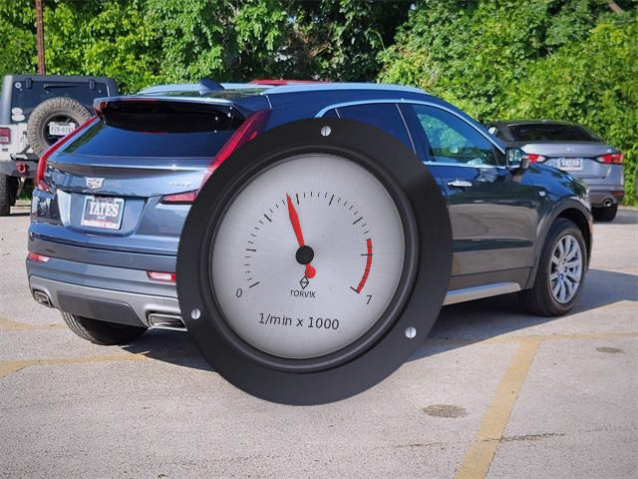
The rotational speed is 2800
